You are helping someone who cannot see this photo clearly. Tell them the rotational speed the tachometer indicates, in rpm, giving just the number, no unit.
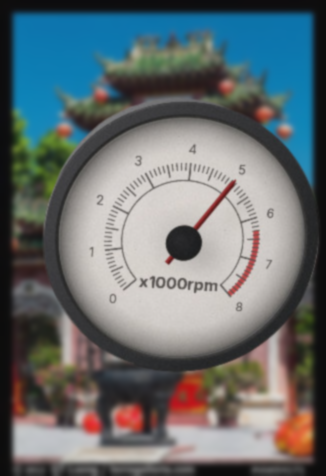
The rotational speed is 5000
